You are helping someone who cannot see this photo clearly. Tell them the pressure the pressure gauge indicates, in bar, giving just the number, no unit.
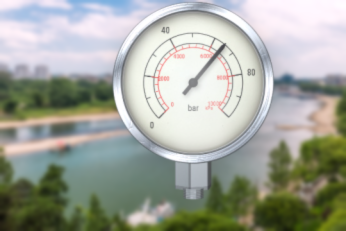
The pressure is 65
